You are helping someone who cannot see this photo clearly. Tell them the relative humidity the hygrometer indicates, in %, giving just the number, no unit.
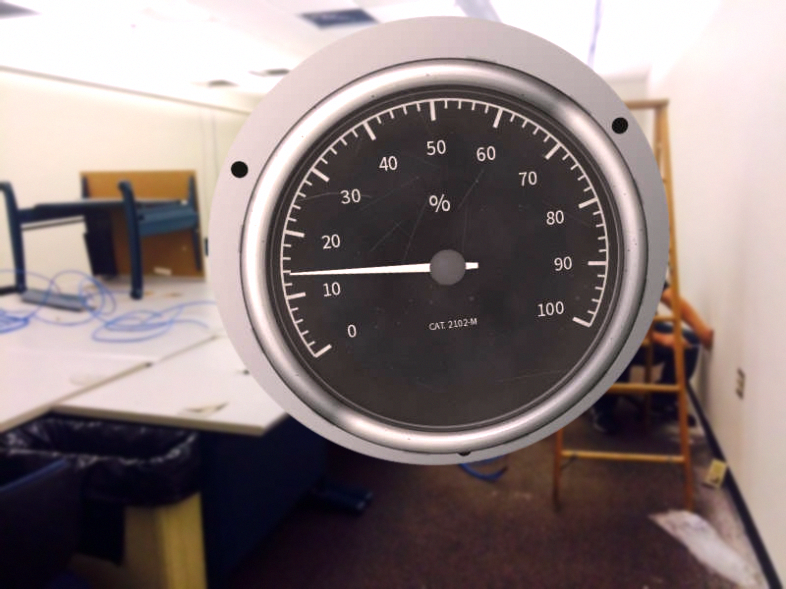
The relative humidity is 14
